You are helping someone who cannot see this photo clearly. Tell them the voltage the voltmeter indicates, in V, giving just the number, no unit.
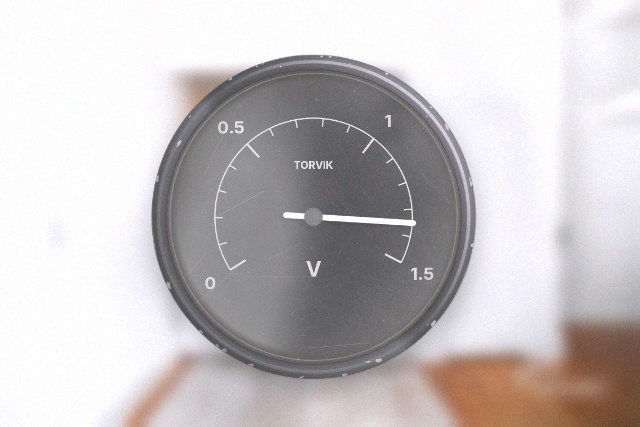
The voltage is 1.35
